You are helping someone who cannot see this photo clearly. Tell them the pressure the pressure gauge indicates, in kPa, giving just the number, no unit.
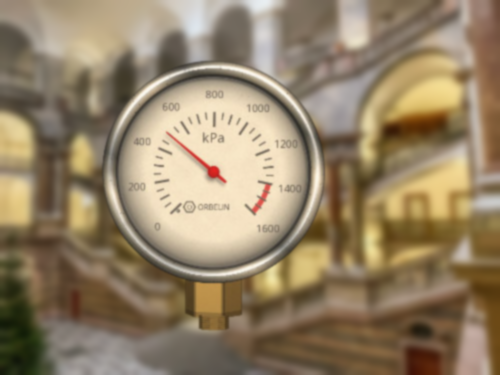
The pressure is 500
